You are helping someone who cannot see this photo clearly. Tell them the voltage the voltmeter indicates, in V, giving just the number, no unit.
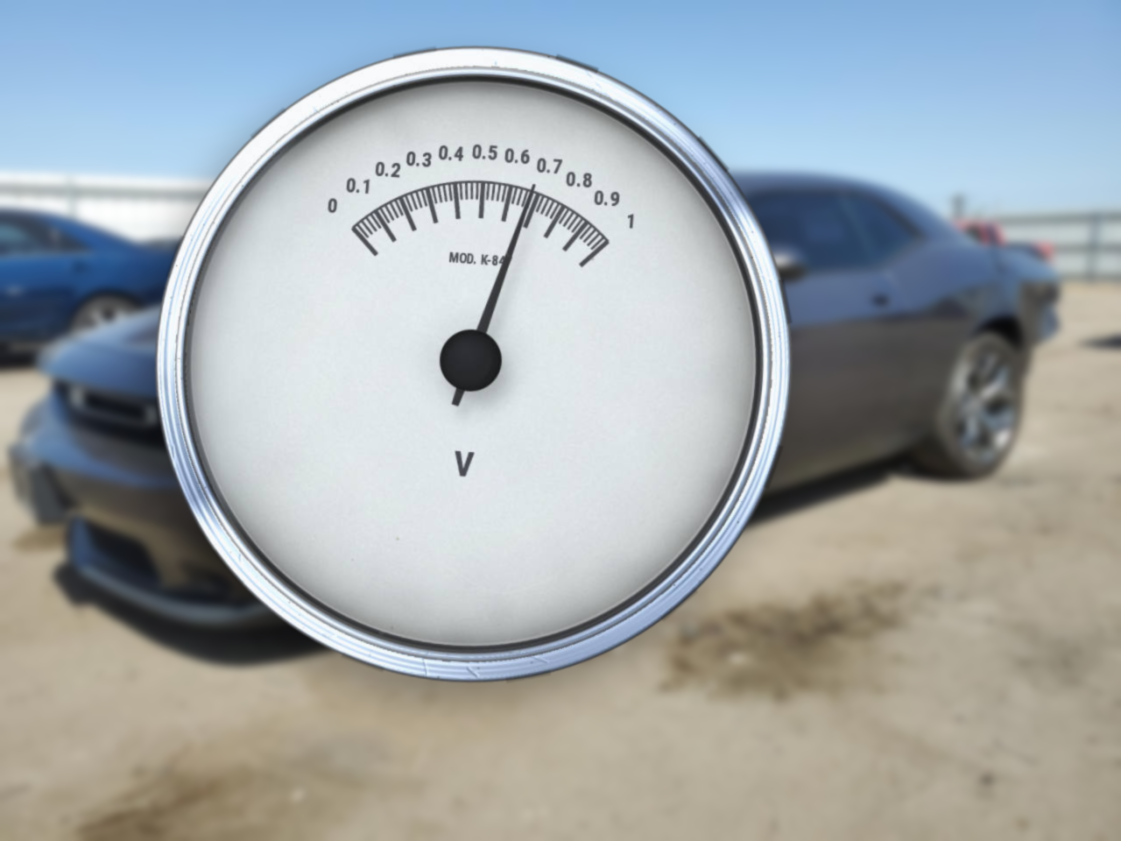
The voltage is 0.68
